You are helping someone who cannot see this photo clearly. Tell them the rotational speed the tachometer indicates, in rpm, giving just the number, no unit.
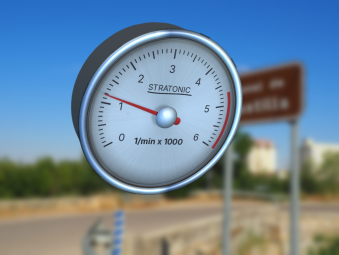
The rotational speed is 1200
